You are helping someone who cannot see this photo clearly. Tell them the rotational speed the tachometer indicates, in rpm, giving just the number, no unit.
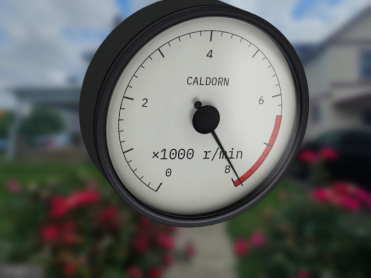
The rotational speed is 7900
